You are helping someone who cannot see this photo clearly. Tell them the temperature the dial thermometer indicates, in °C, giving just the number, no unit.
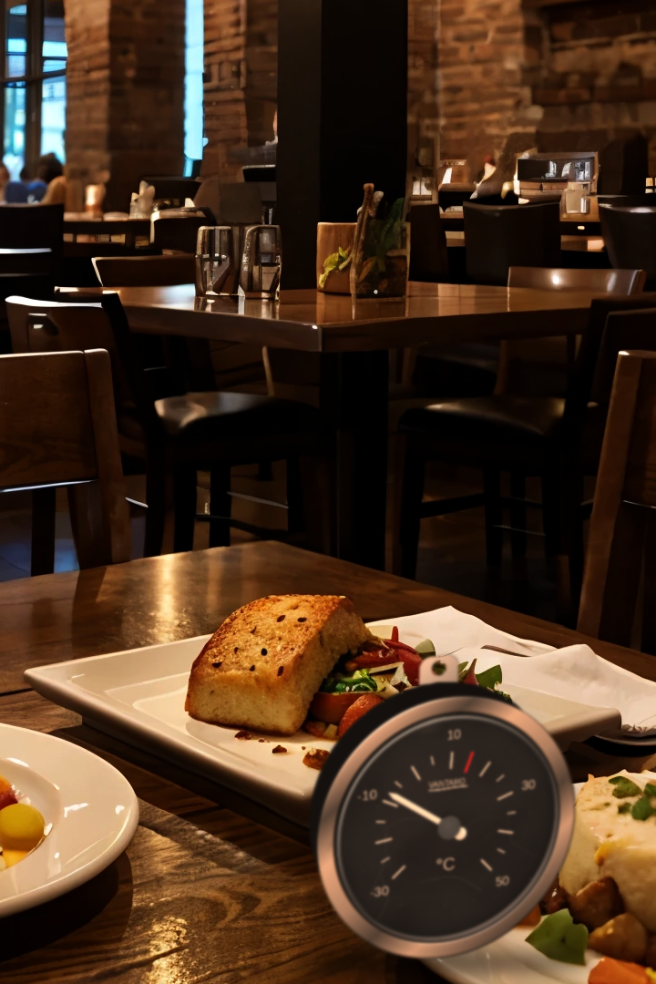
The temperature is -7.5
